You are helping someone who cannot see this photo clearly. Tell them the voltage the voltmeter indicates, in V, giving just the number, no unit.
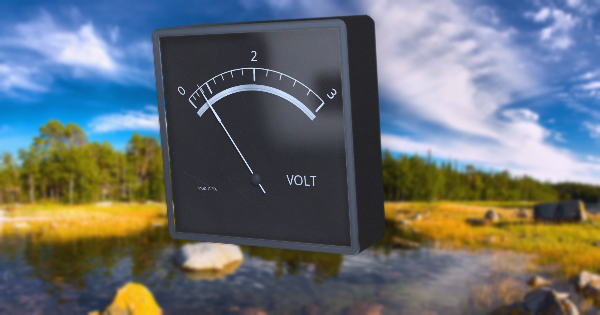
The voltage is 0.8
